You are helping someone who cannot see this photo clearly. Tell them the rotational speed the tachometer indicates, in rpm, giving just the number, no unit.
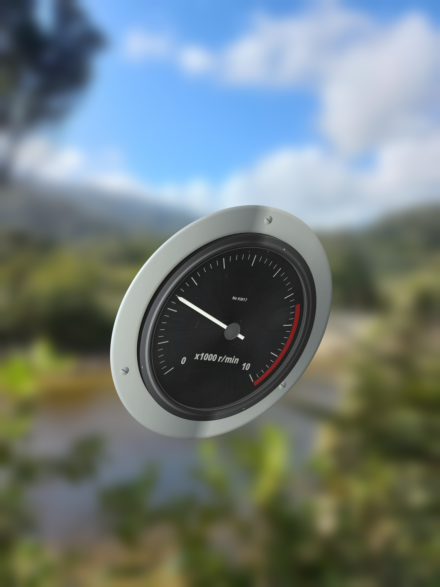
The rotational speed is 2400
